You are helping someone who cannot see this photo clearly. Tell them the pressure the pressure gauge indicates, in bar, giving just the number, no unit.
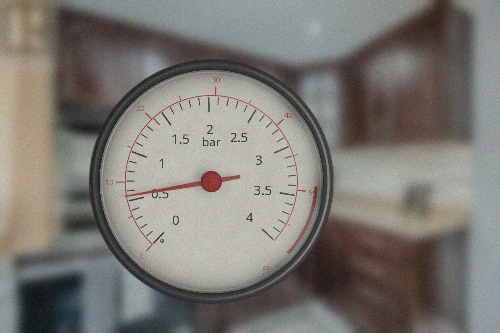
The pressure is 0.55
